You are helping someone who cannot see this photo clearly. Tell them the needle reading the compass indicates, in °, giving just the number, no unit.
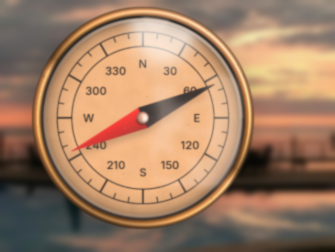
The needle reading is 245
